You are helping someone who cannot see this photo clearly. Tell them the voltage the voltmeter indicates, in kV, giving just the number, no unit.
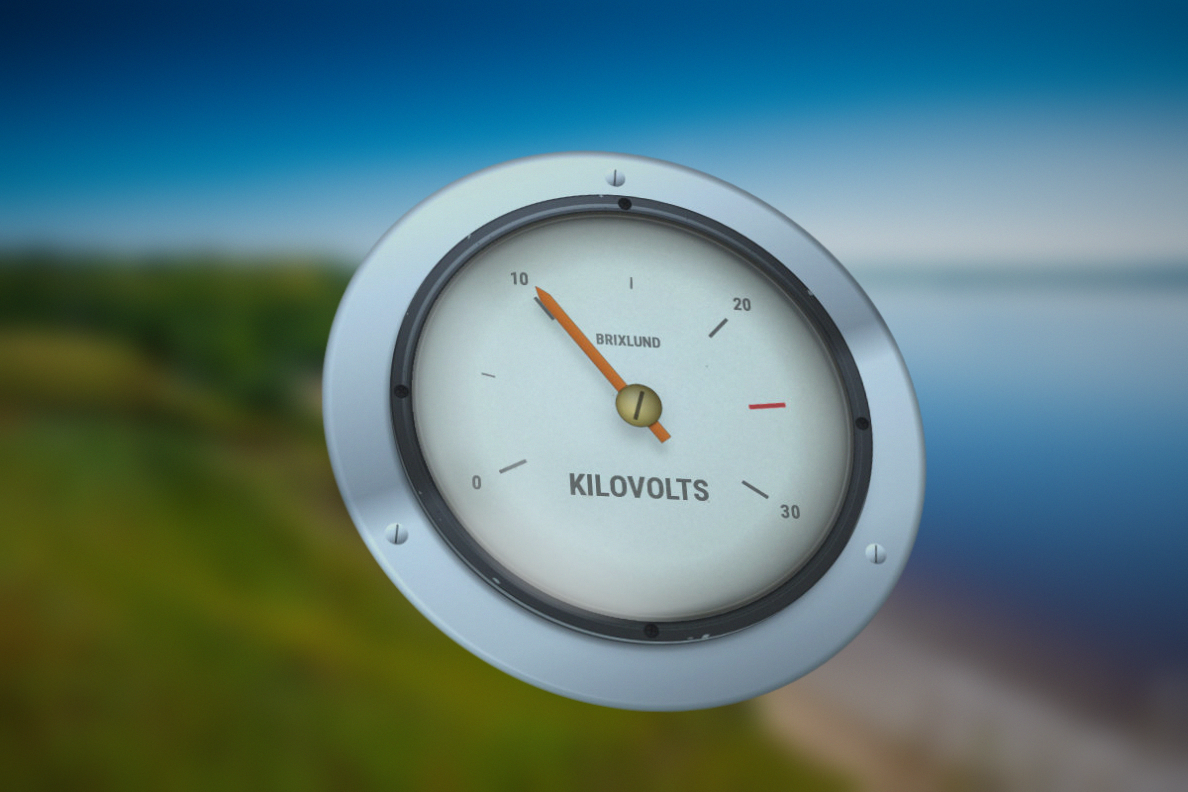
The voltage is 10
